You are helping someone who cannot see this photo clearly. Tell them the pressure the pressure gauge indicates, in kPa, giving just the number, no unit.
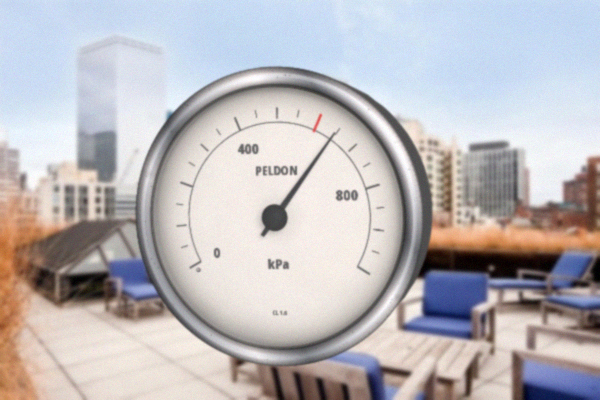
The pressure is 650
